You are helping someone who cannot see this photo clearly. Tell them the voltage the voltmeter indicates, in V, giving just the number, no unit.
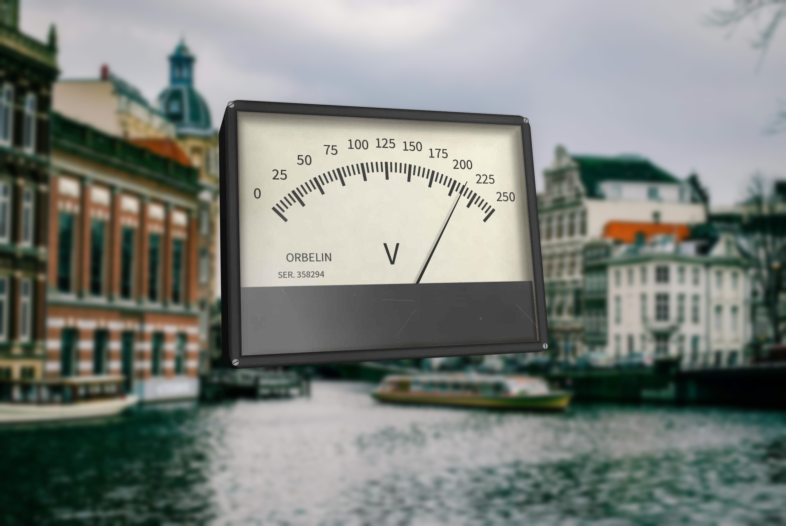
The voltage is 210
